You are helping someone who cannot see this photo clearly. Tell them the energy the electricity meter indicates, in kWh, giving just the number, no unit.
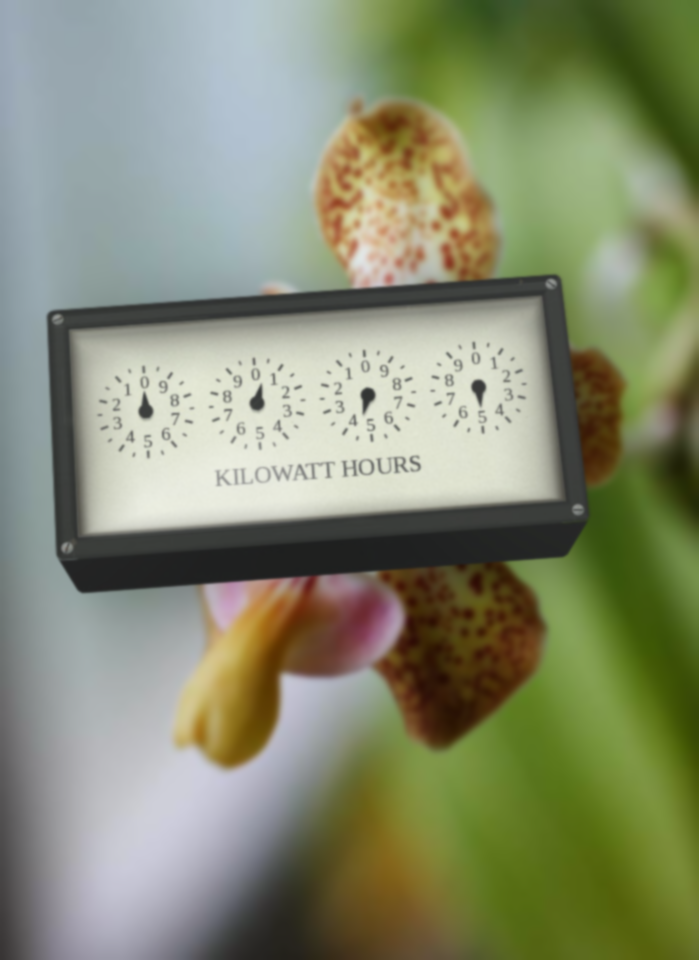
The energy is 45
